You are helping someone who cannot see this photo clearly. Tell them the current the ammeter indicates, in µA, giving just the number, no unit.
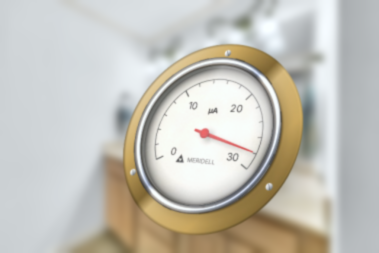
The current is 28
